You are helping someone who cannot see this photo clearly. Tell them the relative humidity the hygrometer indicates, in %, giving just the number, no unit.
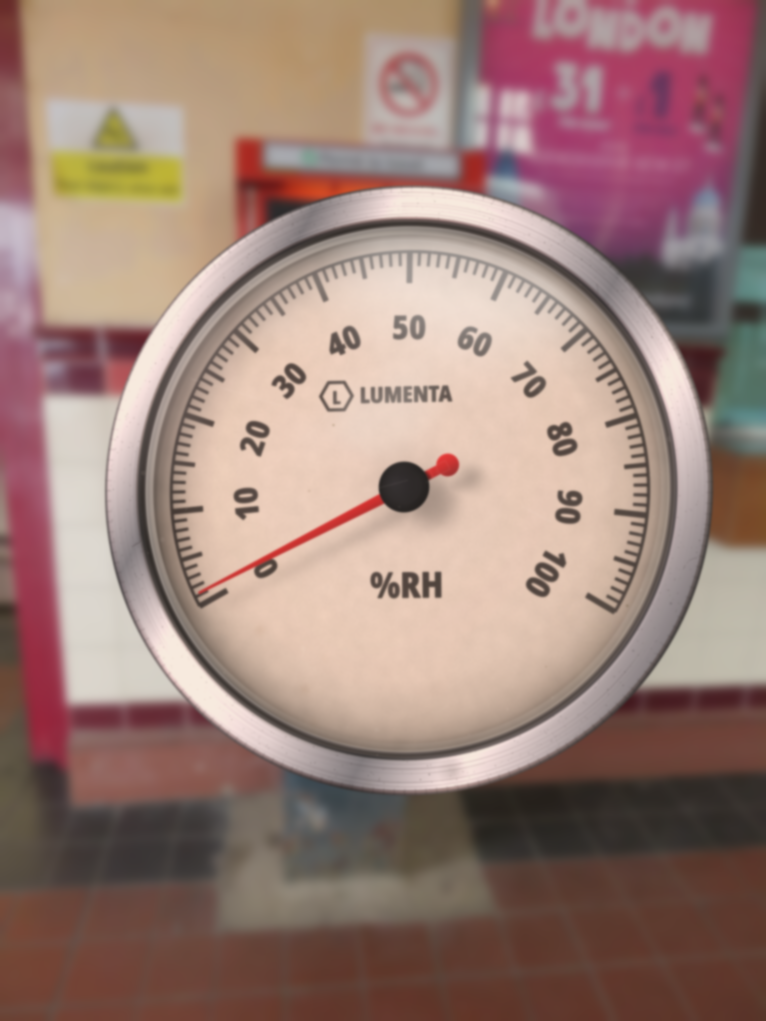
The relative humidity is 1
